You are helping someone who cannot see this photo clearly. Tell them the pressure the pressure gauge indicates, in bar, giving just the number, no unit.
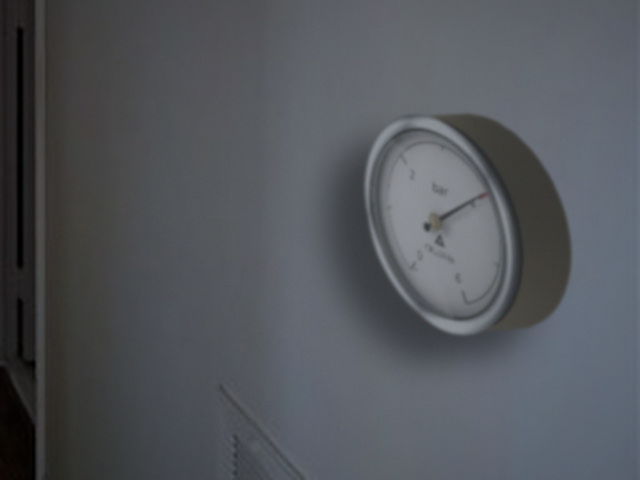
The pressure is 4
